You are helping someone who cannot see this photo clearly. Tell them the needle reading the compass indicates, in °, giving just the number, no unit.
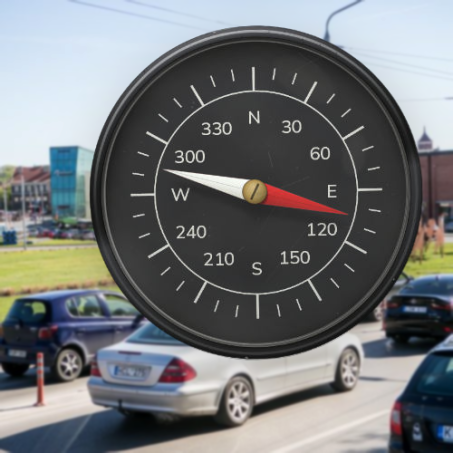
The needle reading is 105
